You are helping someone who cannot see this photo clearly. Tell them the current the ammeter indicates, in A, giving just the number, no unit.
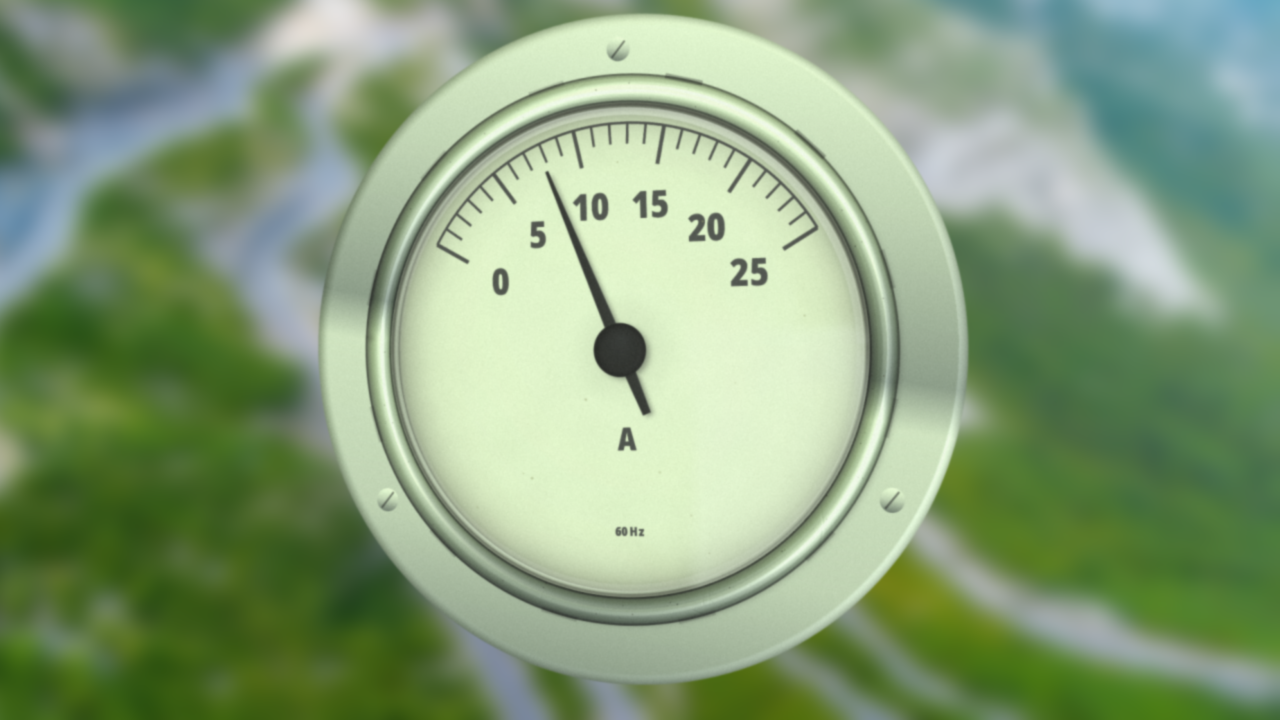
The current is 8
